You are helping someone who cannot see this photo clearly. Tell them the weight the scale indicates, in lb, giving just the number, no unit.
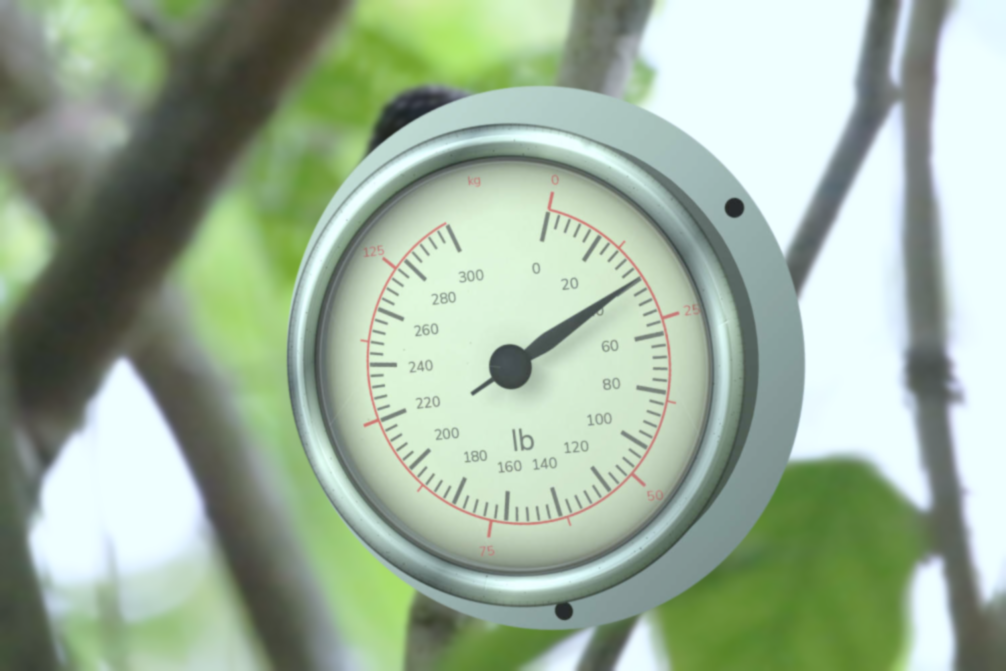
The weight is 40
